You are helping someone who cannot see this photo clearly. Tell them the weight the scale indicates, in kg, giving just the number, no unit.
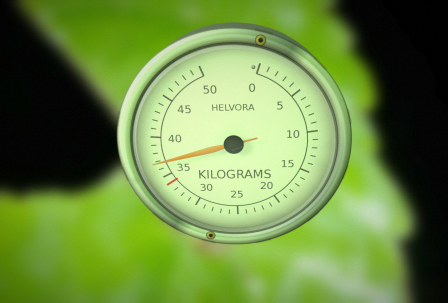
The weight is 37
